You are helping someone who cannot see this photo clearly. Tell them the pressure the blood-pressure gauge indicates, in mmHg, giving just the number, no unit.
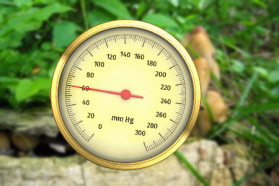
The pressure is 60
